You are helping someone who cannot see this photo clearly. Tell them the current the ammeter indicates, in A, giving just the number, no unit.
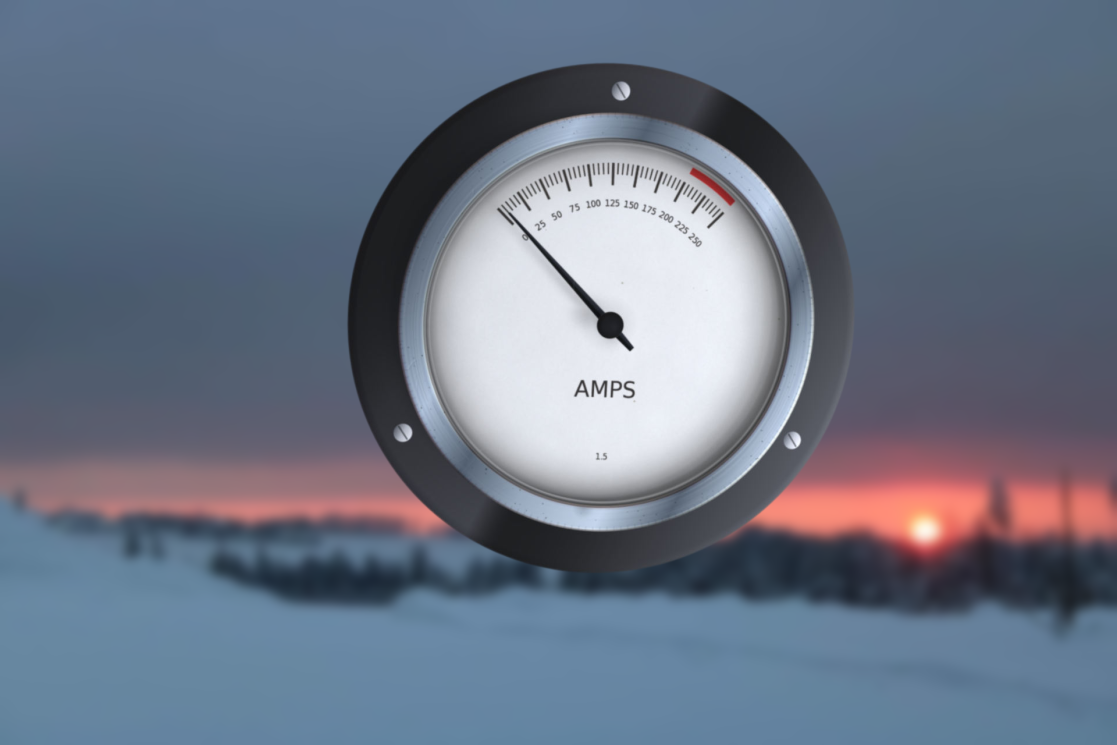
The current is 5
